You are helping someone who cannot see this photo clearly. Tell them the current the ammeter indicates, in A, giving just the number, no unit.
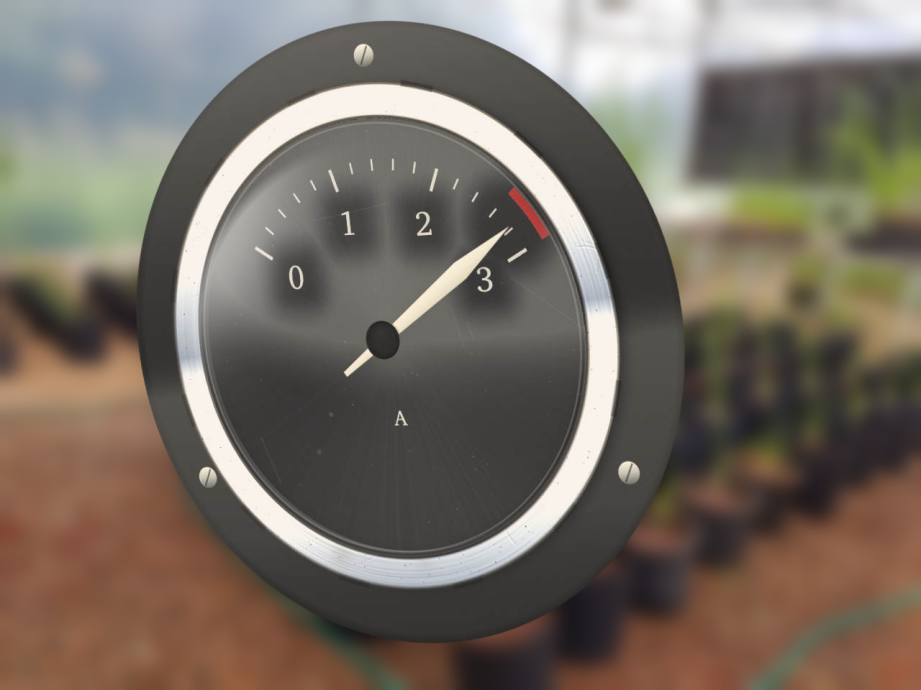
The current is 2.8
